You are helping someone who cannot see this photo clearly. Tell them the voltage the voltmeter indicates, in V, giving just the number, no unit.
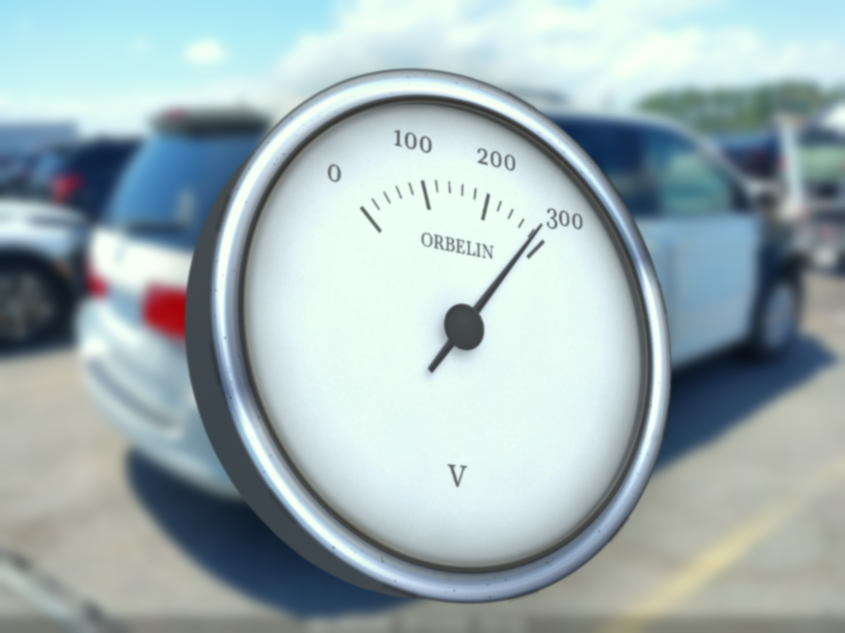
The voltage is 280
